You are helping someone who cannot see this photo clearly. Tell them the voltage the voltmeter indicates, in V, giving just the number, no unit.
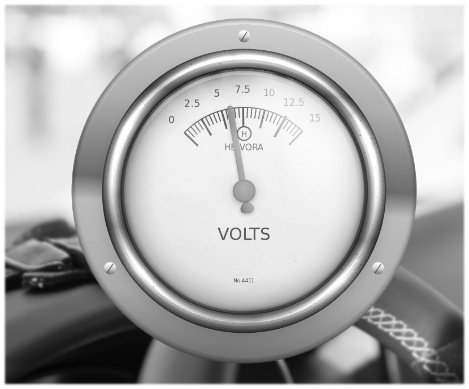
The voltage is 6
